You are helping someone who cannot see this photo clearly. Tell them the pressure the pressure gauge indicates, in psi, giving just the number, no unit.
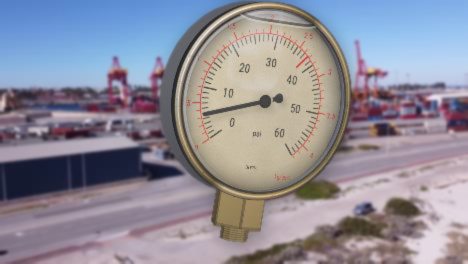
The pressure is 5
